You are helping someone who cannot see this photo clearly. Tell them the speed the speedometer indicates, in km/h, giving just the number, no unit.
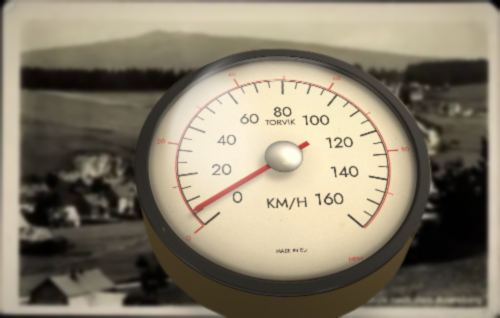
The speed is 5
